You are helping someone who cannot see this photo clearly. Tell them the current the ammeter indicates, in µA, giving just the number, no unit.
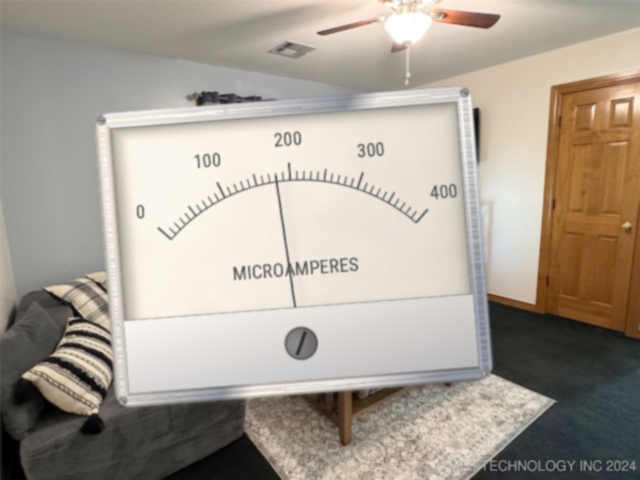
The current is 180
